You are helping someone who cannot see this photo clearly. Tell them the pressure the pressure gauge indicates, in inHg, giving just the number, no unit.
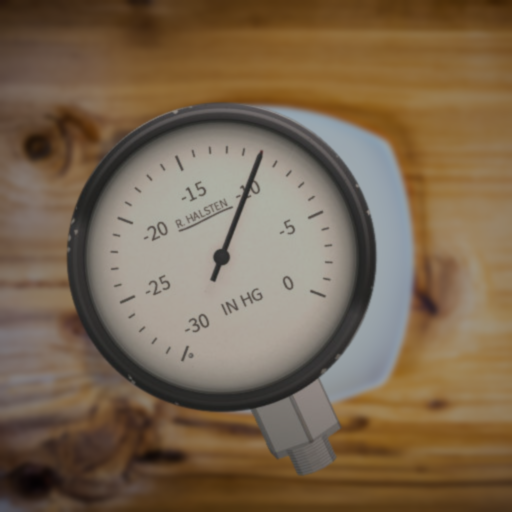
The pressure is -10
